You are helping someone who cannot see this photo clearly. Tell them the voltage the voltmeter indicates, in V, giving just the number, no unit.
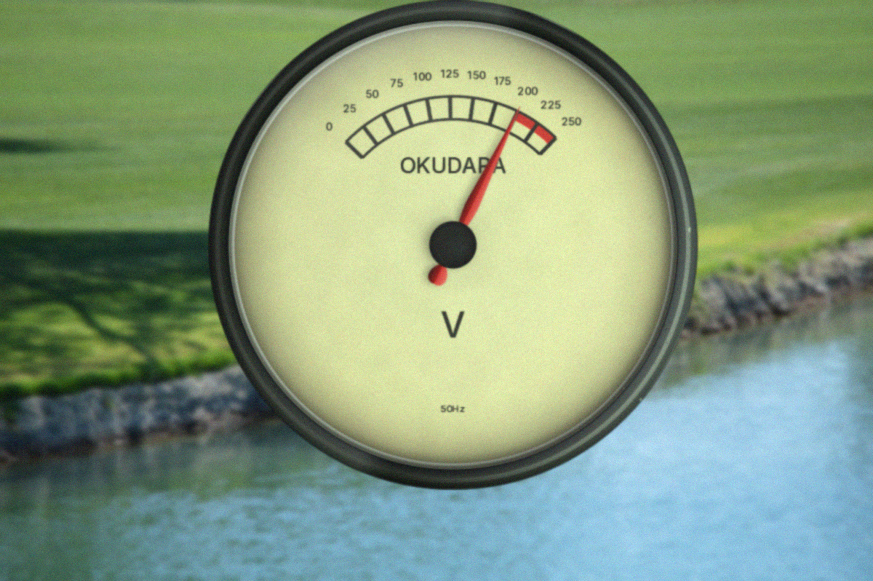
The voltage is 200
